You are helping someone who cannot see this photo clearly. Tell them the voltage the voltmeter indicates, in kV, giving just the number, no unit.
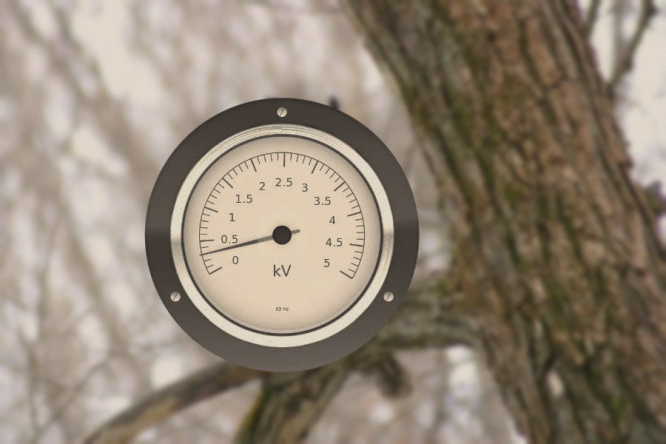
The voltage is 0.3
